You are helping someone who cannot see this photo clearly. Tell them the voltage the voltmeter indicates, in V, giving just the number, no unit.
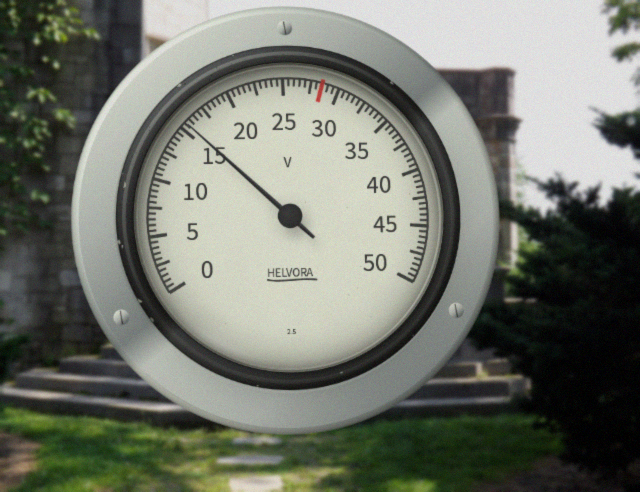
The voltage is 15.5
